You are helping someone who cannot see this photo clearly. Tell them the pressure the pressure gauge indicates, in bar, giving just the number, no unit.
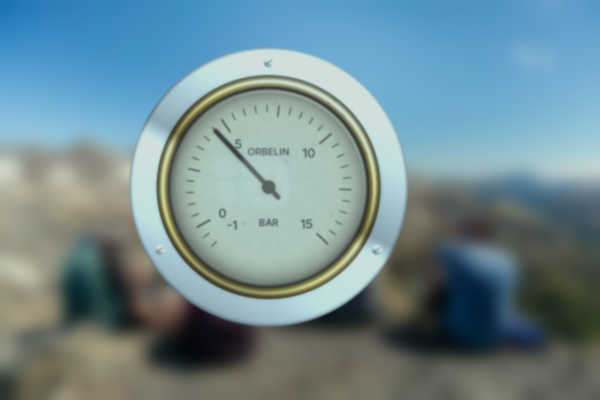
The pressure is 4.5
